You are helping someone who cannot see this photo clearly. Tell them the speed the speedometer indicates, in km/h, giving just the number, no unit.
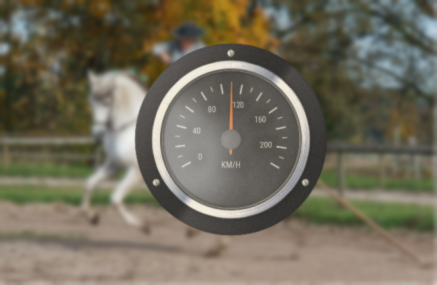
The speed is 110
